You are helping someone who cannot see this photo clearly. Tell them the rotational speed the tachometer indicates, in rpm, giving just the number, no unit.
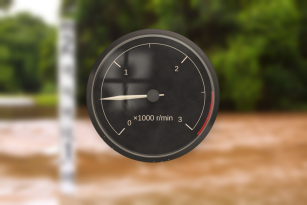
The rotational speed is 500
